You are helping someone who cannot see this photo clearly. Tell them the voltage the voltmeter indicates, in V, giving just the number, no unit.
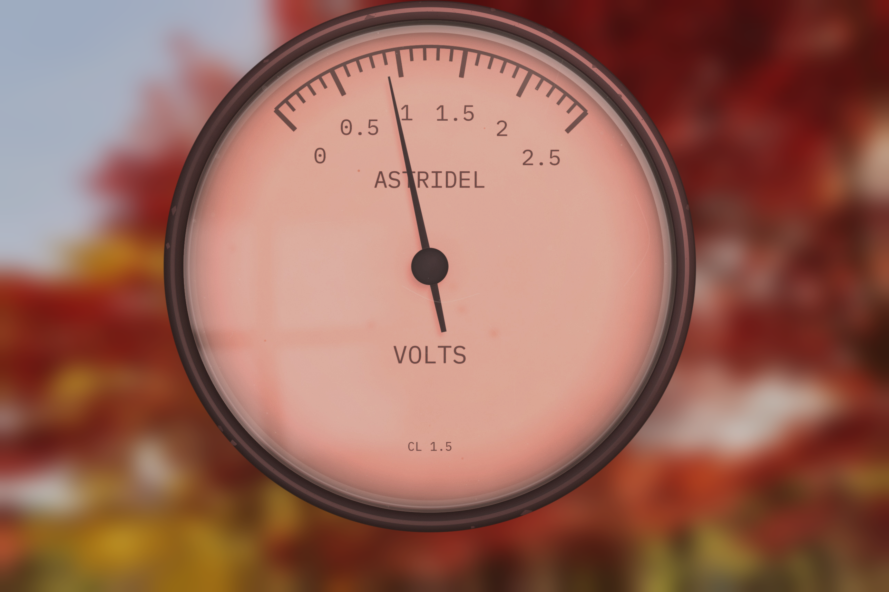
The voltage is 0.9
